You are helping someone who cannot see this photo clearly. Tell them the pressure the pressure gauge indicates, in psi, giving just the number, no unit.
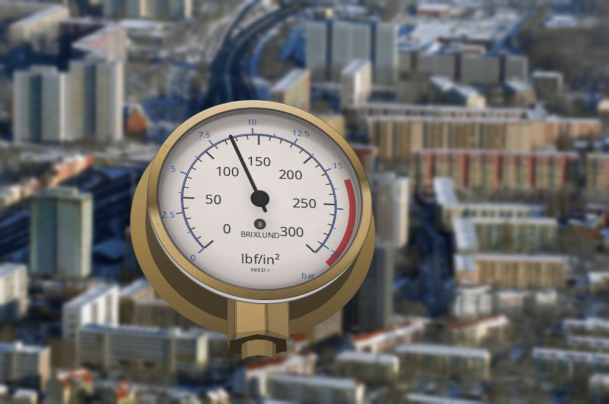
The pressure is 125
